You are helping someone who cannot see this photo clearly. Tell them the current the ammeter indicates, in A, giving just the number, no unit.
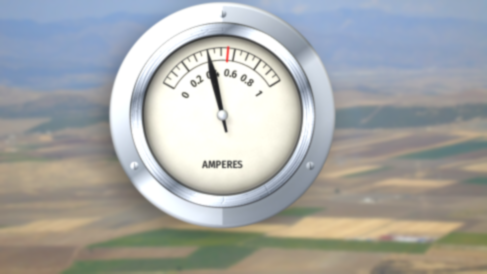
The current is 0.4
